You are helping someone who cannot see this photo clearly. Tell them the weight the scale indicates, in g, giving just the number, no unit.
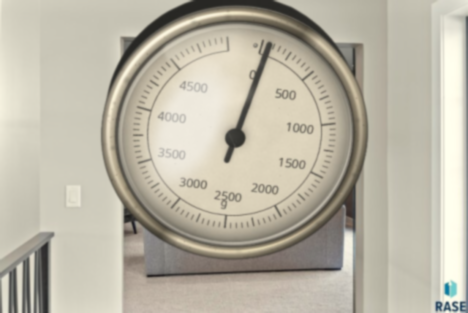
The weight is 50
